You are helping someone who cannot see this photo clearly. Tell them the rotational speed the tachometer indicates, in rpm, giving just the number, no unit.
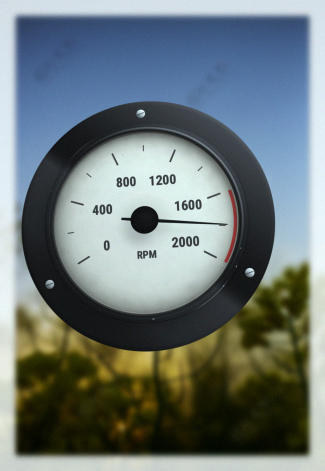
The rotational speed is 1800
